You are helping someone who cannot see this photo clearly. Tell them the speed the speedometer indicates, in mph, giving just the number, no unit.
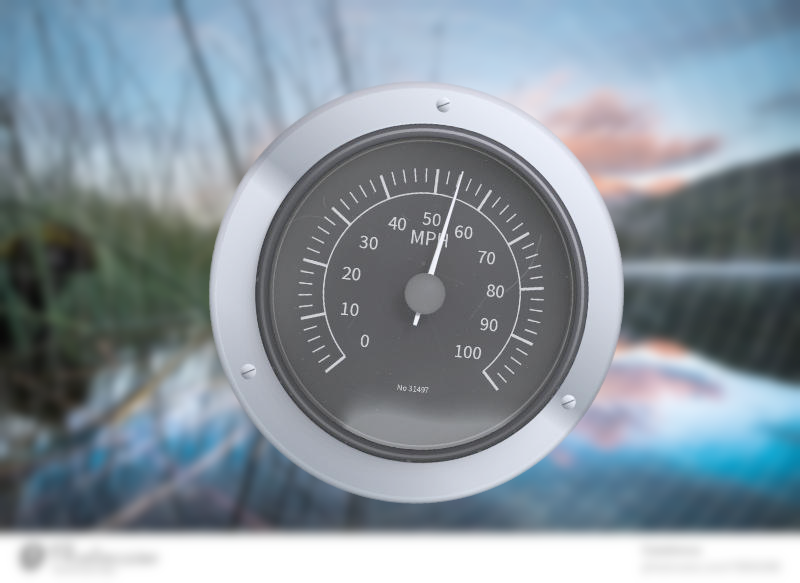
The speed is 54
